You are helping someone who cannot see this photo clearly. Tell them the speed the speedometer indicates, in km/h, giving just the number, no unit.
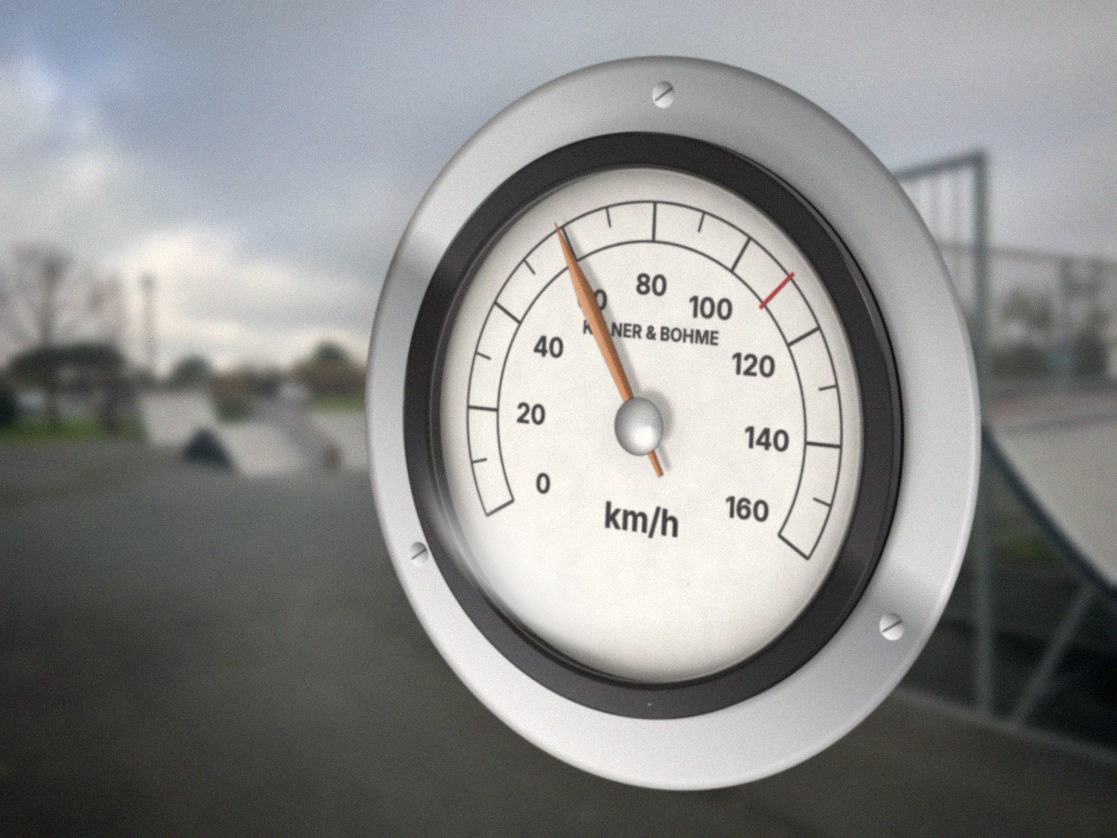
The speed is 60
